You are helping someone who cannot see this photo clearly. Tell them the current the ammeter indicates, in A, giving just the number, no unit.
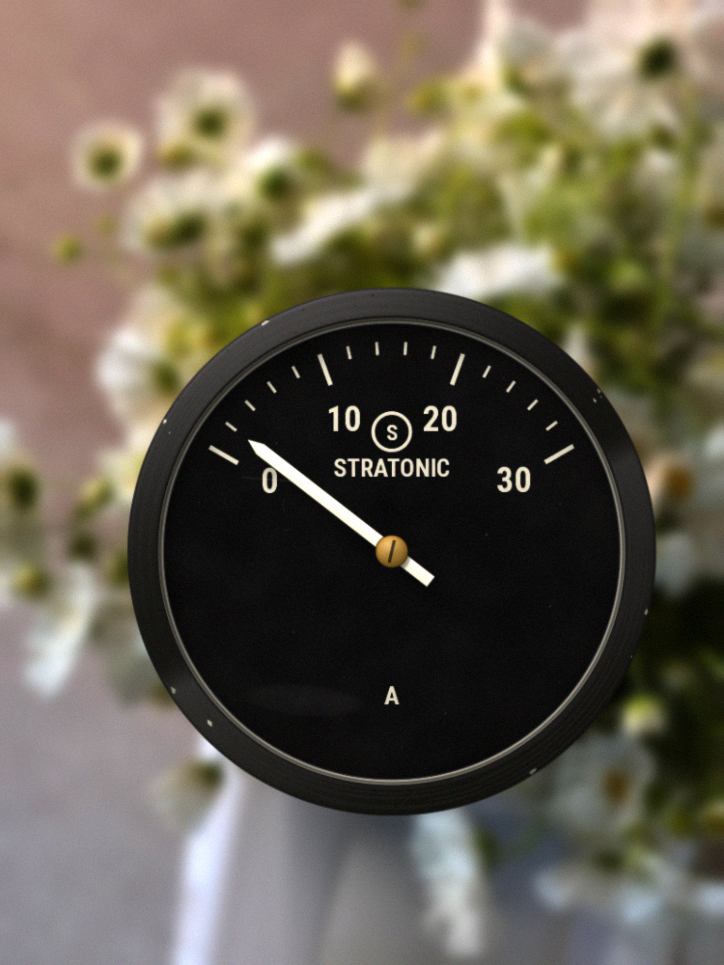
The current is 2
